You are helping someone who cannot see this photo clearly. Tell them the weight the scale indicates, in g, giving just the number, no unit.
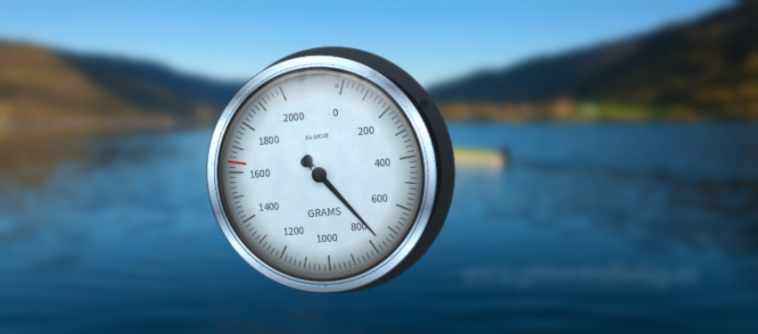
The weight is 760
